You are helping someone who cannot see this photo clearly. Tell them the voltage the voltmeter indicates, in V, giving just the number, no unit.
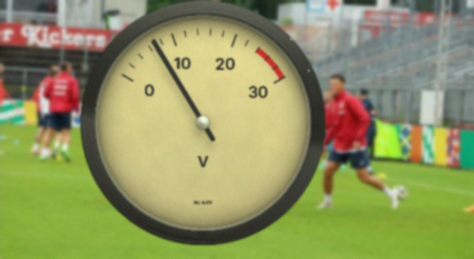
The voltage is 7
